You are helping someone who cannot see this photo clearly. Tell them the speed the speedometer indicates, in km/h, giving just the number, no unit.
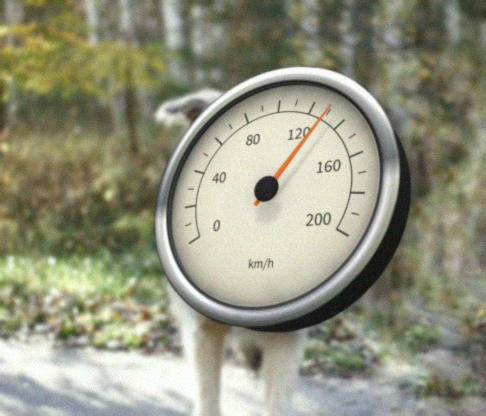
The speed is 130
